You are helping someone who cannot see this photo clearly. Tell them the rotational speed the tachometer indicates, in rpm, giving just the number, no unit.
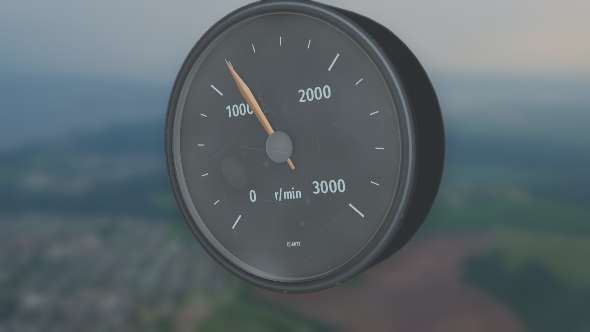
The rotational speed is 1200
